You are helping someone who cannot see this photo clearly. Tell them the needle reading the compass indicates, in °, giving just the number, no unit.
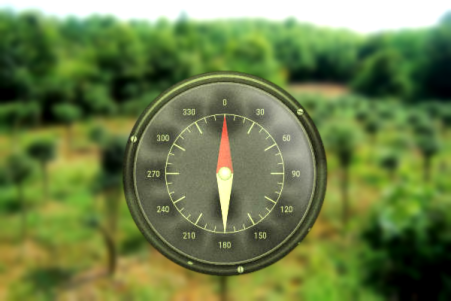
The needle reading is 0
